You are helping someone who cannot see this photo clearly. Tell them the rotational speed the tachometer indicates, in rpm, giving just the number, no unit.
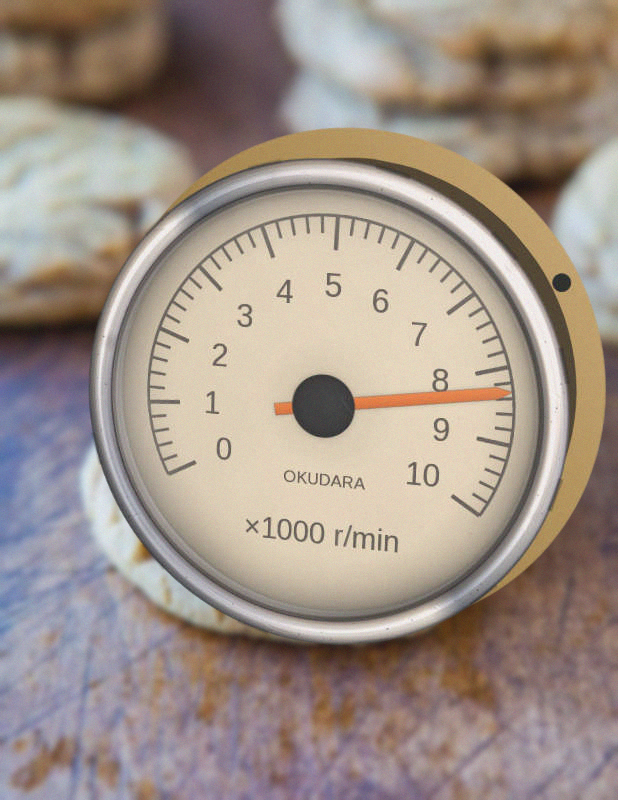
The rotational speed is 8300
